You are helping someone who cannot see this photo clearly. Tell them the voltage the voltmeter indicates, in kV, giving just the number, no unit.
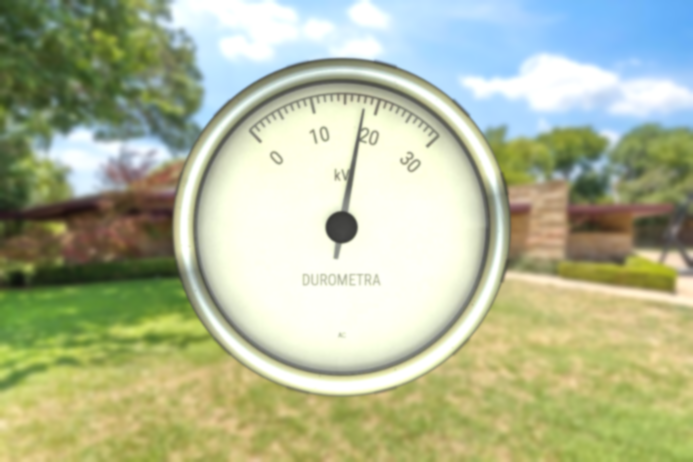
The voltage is 18
